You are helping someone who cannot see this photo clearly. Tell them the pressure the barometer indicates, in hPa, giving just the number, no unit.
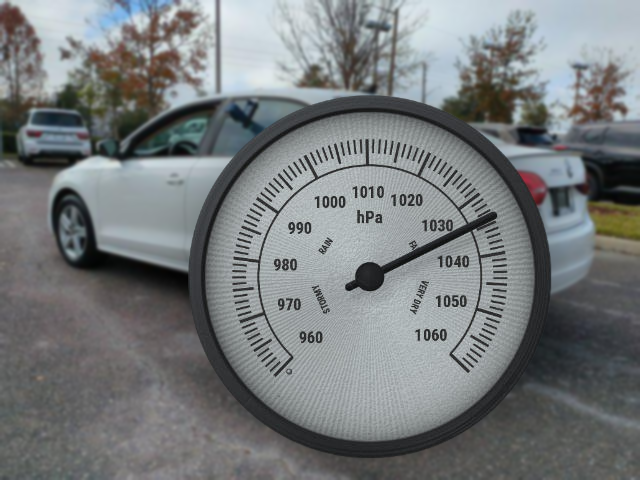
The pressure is 1034
